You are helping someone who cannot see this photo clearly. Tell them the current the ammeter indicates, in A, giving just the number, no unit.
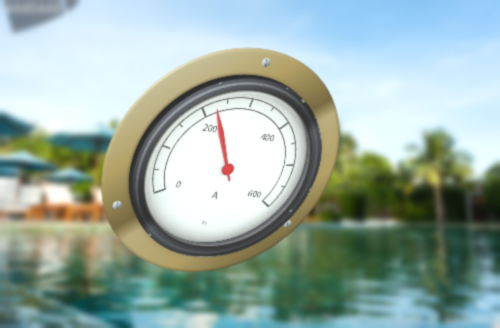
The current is 225
